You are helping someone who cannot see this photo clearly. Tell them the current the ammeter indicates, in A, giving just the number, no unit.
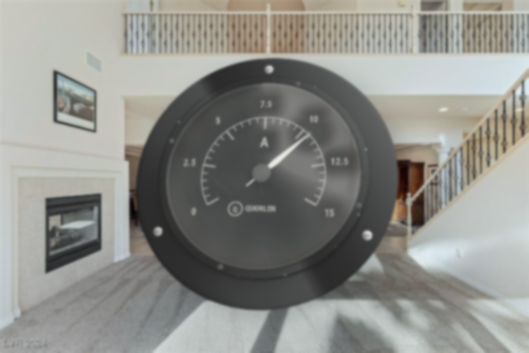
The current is 10.5
